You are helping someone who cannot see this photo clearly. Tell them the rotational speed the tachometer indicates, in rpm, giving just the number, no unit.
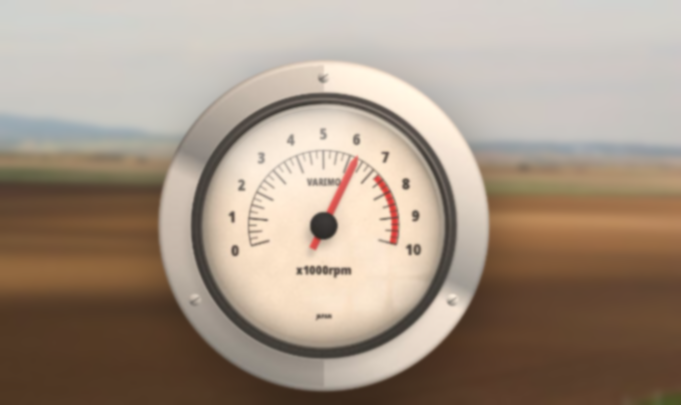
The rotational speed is 6250
